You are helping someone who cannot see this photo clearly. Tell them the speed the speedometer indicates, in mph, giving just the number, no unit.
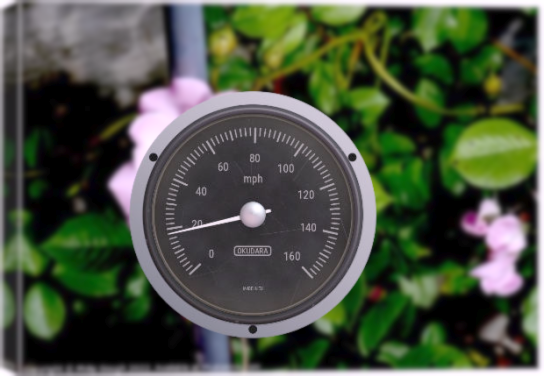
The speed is 18
